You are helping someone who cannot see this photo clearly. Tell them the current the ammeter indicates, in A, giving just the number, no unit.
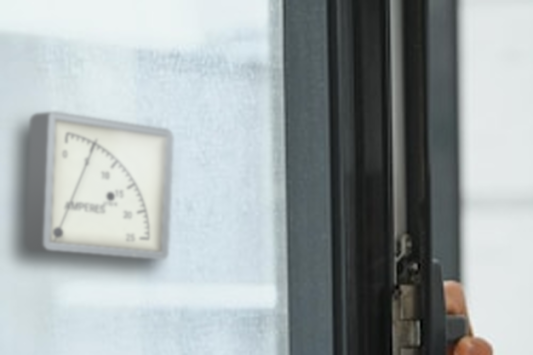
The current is 5
